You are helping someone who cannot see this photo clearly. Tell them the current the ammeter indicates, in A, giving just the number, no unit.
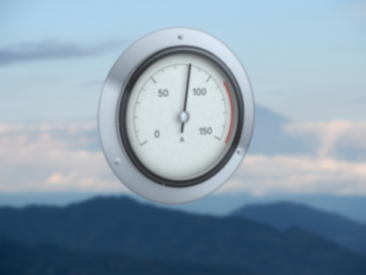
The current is 80
